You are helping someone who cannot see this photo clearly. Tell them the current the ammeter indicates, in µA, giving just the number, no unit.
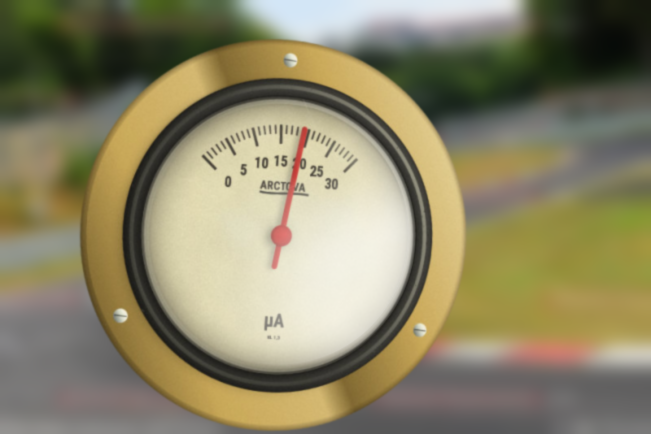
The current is 19
